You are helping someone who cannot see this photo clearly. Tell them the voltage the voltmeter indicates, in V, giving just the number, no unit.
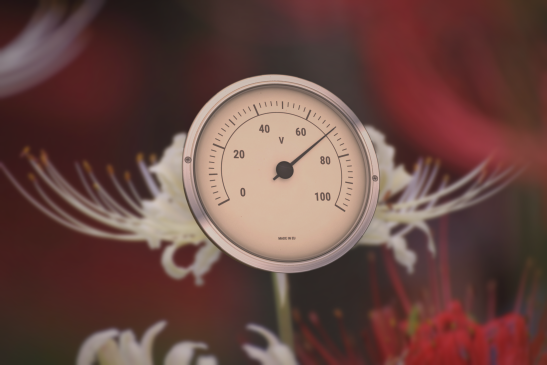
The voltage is 70
